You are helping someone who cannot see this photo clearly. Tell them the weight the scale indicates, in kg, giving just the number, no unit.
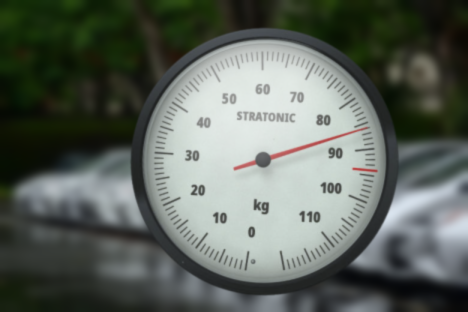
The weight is 86
